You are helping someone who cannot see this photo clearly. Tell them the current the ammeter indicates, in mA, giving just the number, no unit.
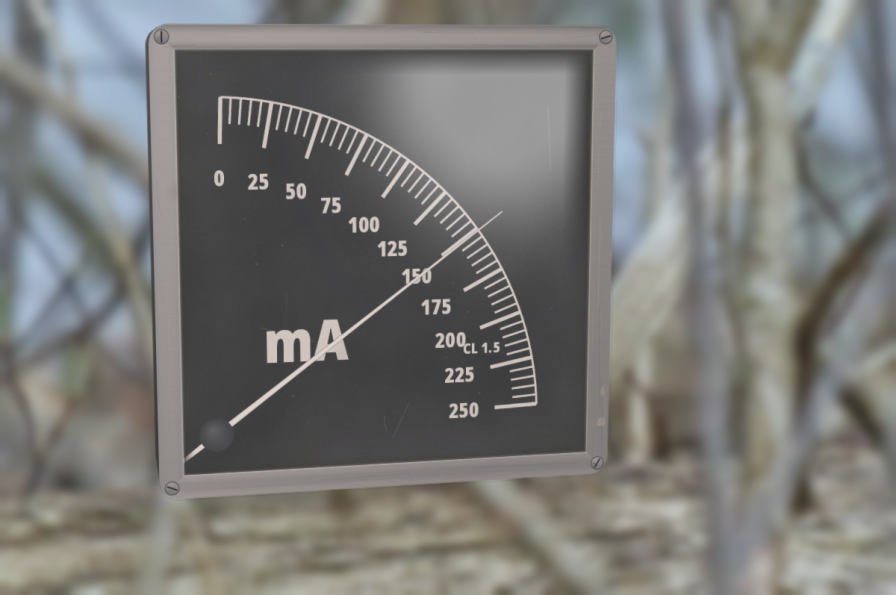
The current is 150
